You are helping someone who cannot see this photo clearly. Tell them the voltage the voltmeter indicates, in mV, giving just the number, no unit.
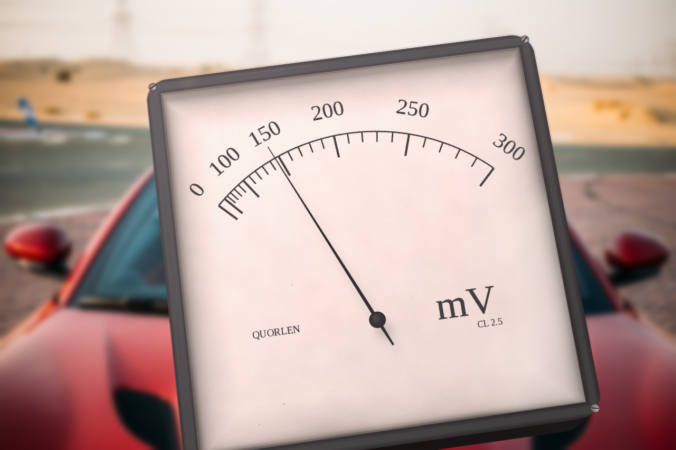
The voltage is 145
